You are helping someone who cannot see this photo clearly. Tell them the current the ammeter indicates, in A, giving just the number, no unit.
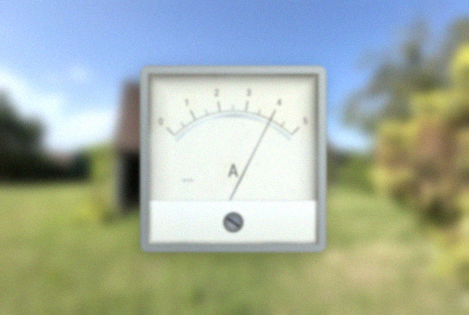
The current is 4
